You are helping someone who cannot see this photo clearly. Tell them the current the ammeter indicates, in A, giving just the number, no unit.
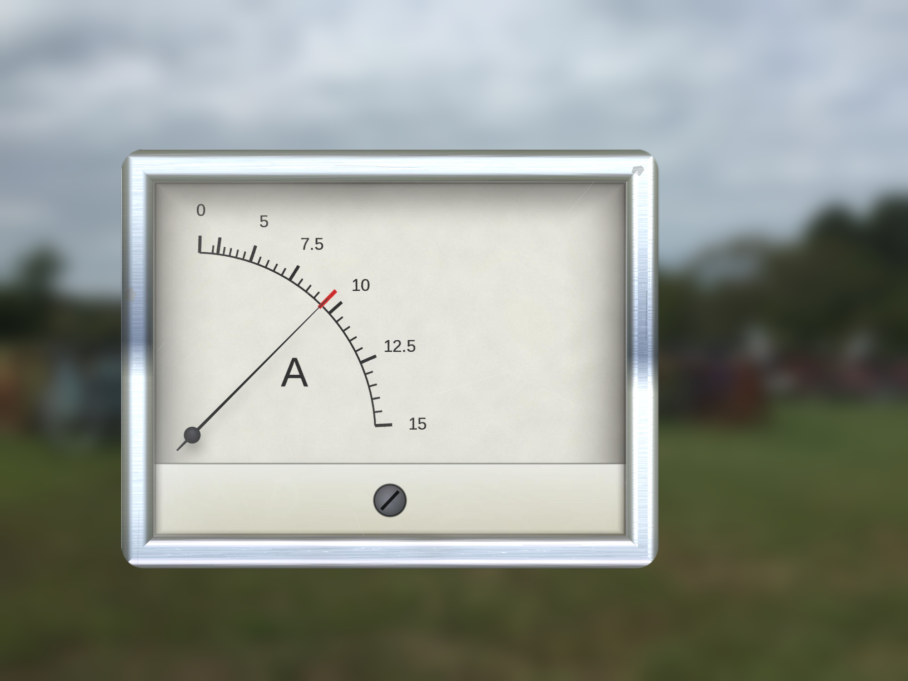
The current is 9.5
